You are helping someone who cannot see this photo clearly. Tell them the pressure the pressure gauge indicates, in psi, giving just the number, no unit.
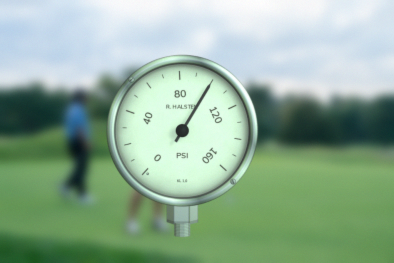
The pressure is 100
